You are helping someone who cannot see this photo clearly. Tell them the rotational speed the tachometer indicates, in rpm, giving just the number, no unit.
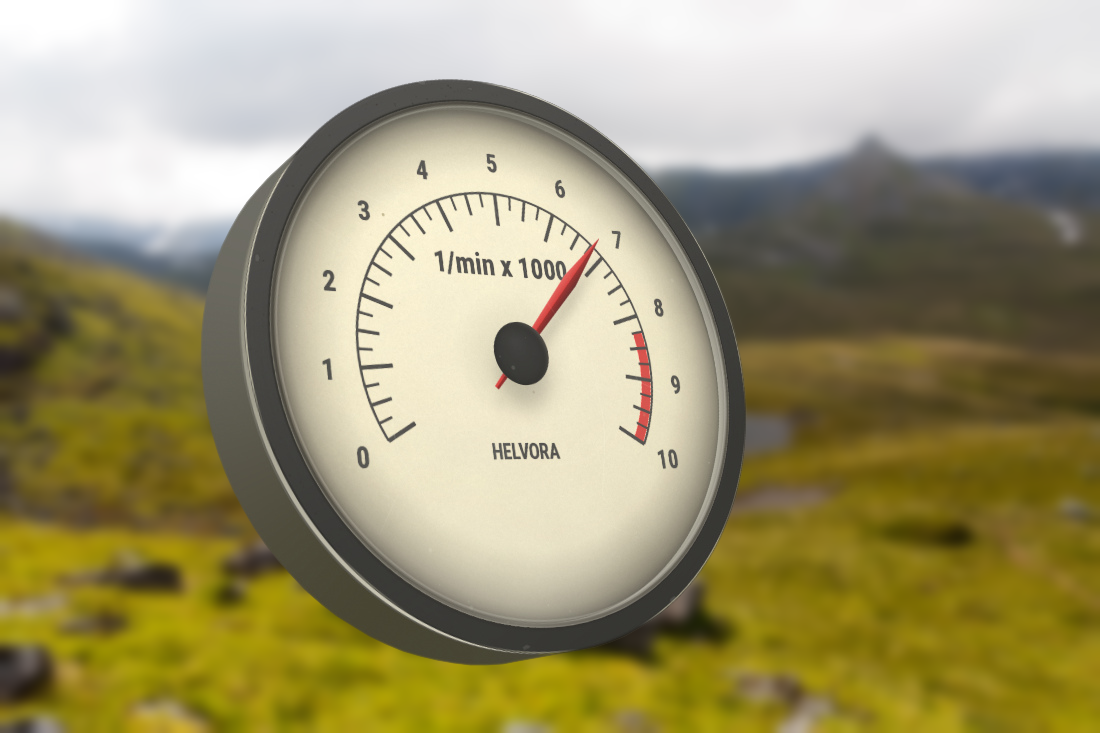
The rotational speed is 6750
